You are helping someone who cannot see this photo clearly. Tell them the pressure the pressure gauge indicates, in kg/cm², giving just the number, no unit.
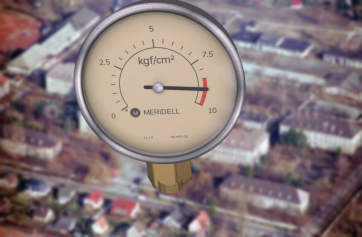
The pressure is 9
